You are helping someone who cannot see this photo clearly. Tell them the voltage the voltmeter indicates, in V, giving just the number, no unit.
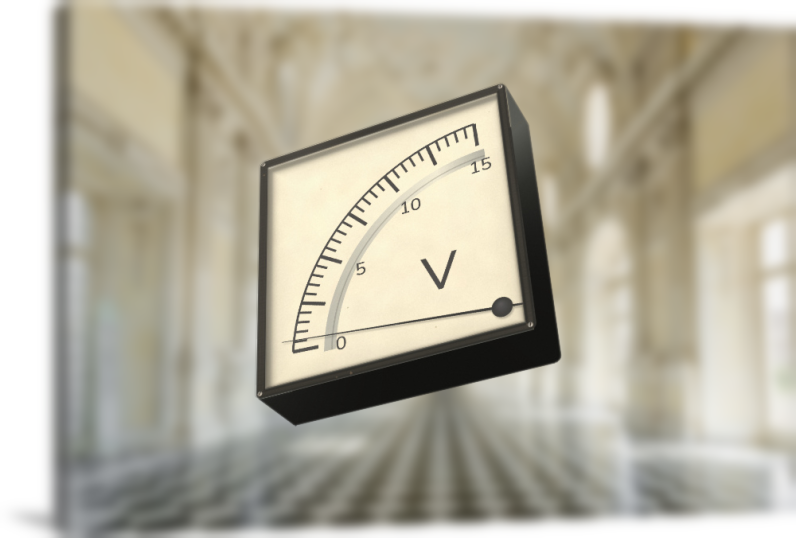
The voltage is 0.5
